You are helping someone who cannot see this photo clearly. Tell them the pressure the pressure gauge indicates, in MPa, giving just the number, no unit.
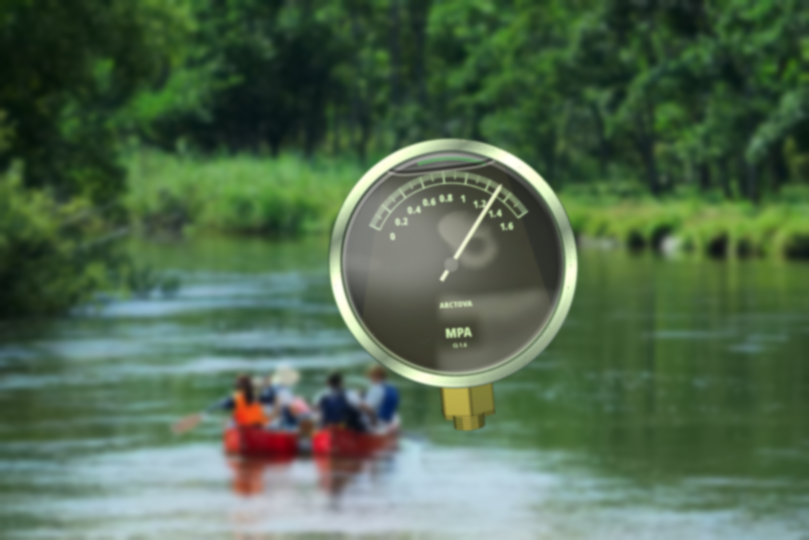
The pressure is 1.3
